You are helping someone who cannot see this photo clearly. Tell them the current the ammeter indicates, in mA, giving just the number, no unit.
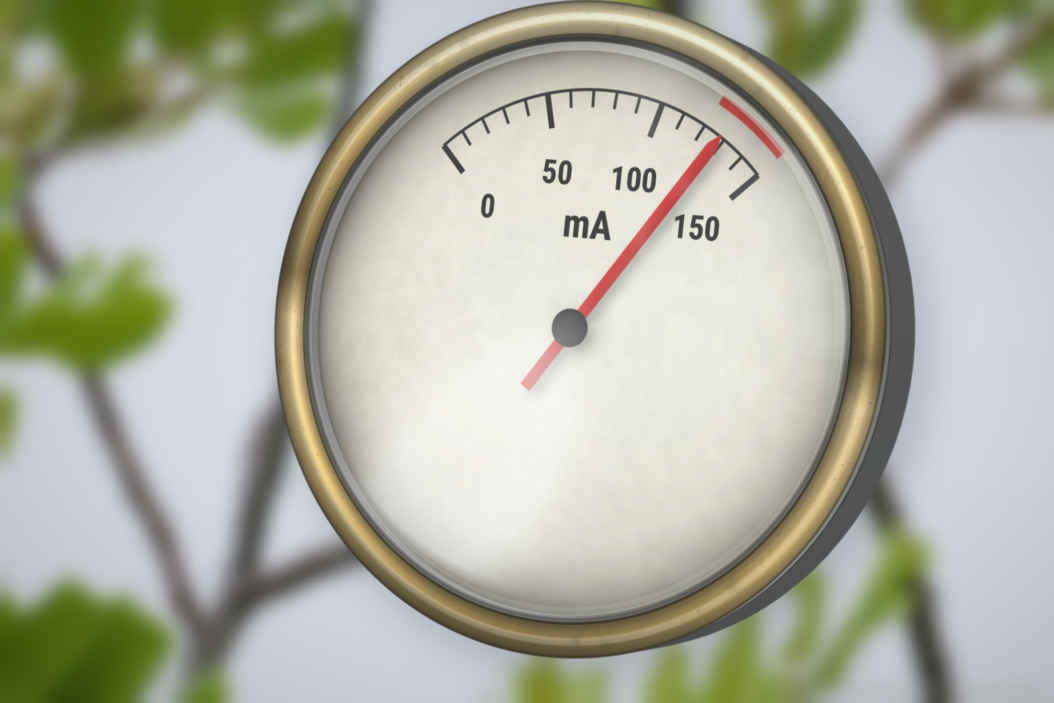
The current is 130
